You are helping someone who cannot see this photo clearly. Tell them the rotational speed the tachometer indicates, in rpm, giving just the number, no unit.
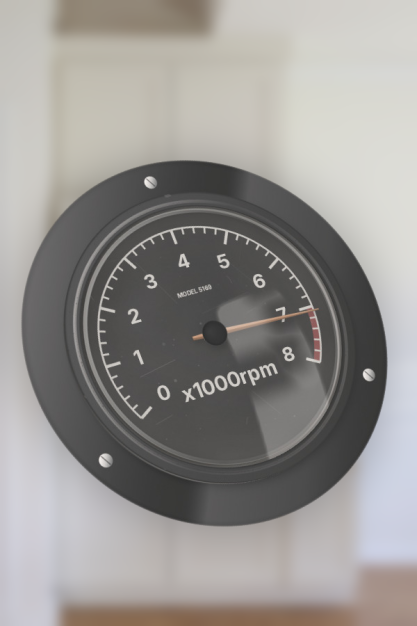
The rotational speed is 7100
